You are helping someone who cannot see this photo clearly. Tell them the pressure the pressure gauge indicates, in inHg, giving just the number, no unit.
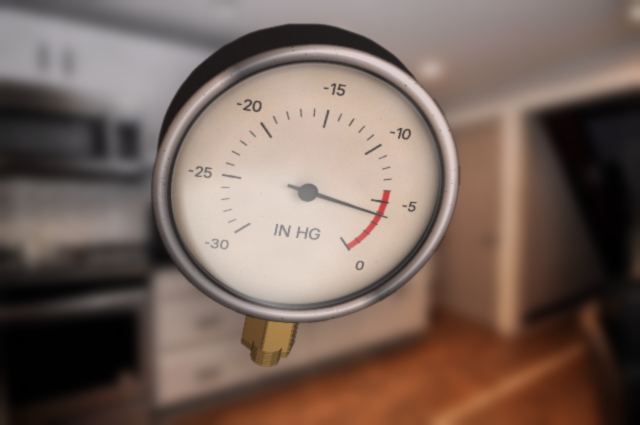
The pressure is -4
